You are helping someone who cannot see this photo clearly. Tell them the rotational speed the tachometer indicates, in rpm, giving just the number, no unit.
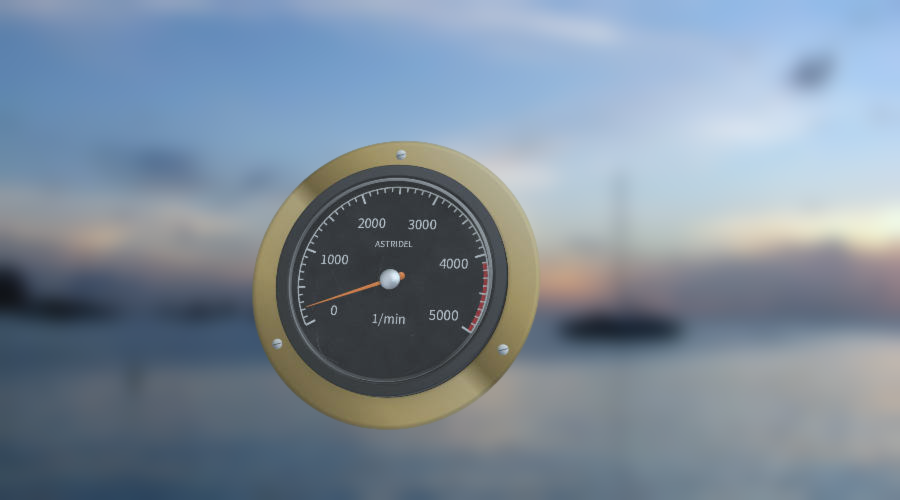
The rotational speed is 200
